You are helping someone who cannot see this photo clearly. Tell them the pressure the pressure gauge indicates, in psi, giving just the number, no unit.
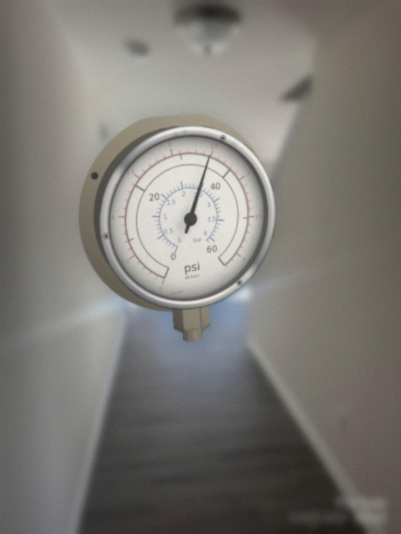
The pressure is 35
